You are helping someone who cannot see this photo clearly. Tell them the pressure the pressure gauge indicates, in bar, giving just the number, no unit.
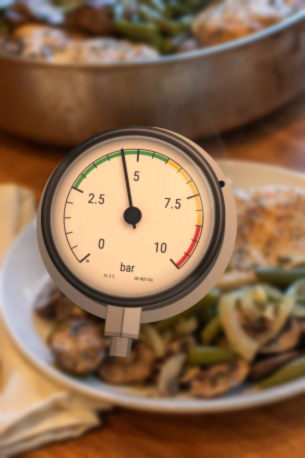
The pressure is 4.5
